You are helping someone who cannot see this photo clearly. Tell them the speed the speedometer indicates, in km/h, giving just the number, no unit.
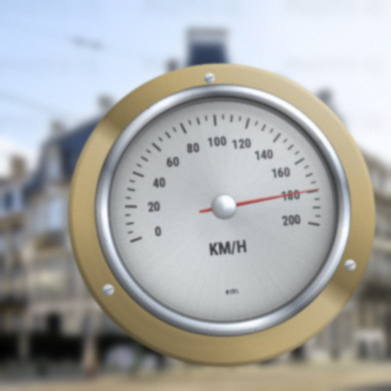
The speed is 180
